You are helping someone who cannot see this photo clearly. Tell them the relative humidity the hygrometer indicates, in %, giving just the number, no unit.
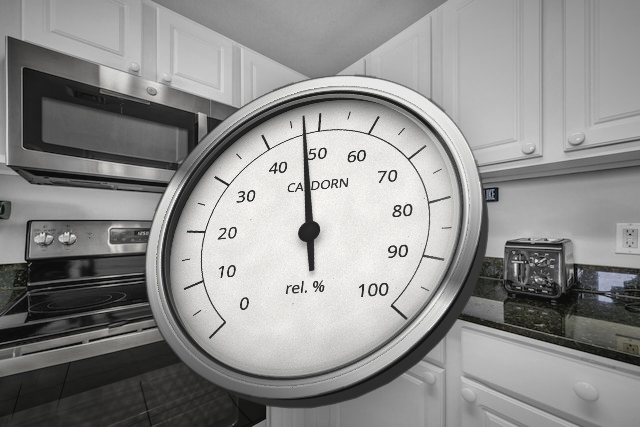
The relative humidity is 47.5
